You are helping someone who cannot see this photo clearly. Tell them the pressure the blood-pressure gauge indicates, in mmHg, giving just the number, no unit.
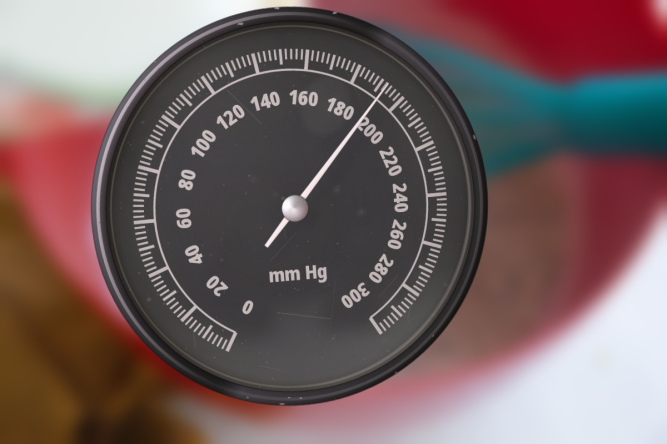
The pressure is 192
